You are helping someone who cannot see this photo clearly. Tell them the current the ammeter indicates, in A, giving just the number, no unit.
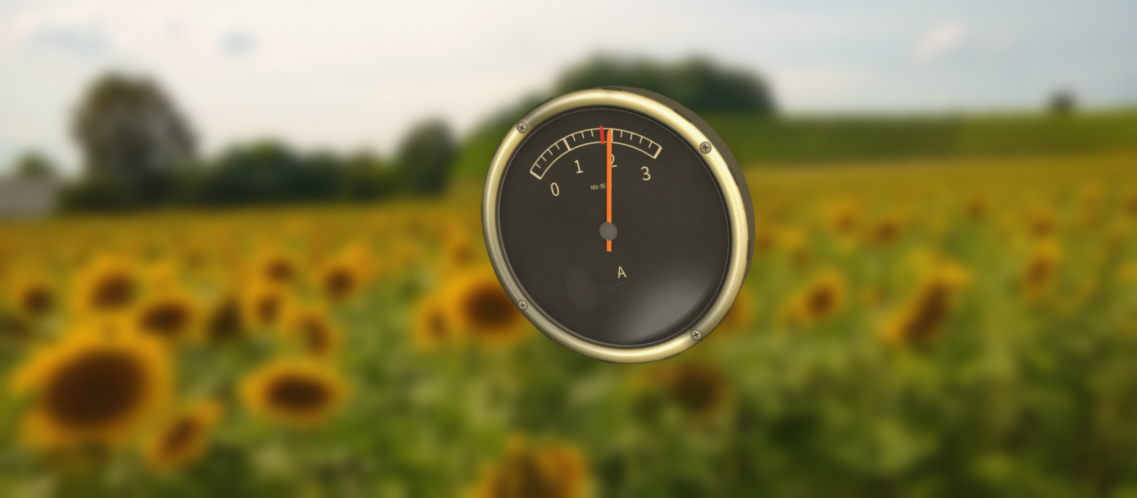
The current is 2
